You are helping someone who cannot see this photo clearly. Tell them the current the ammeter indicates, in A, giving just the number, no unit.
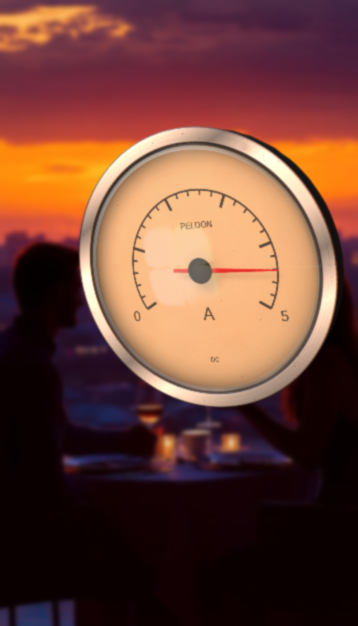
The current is 4.4
